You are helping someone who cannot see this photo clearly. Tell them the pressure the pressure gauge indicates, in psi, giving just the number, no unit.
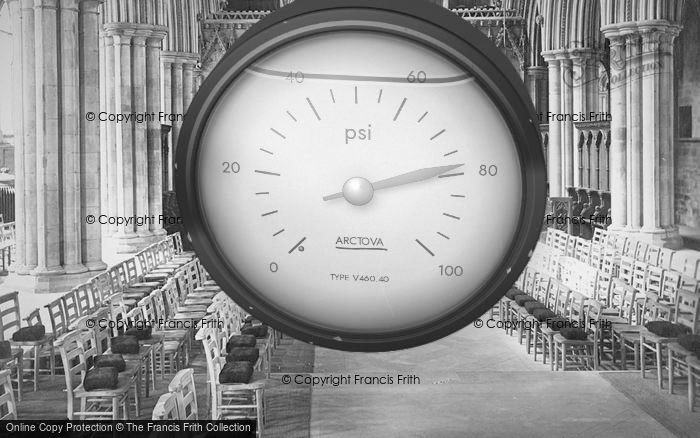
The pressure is 77.5
